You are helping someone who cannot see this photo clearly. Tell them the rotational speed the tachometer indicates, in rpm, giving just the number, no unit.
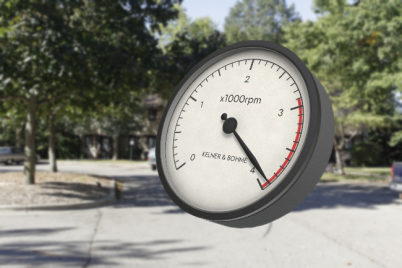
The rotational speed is 3900
